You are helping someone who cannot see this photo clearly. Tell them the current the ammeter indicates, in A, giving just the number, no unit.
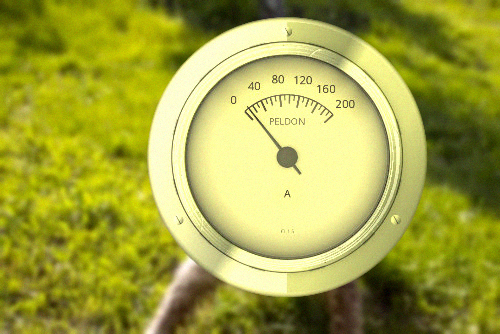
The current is 10
